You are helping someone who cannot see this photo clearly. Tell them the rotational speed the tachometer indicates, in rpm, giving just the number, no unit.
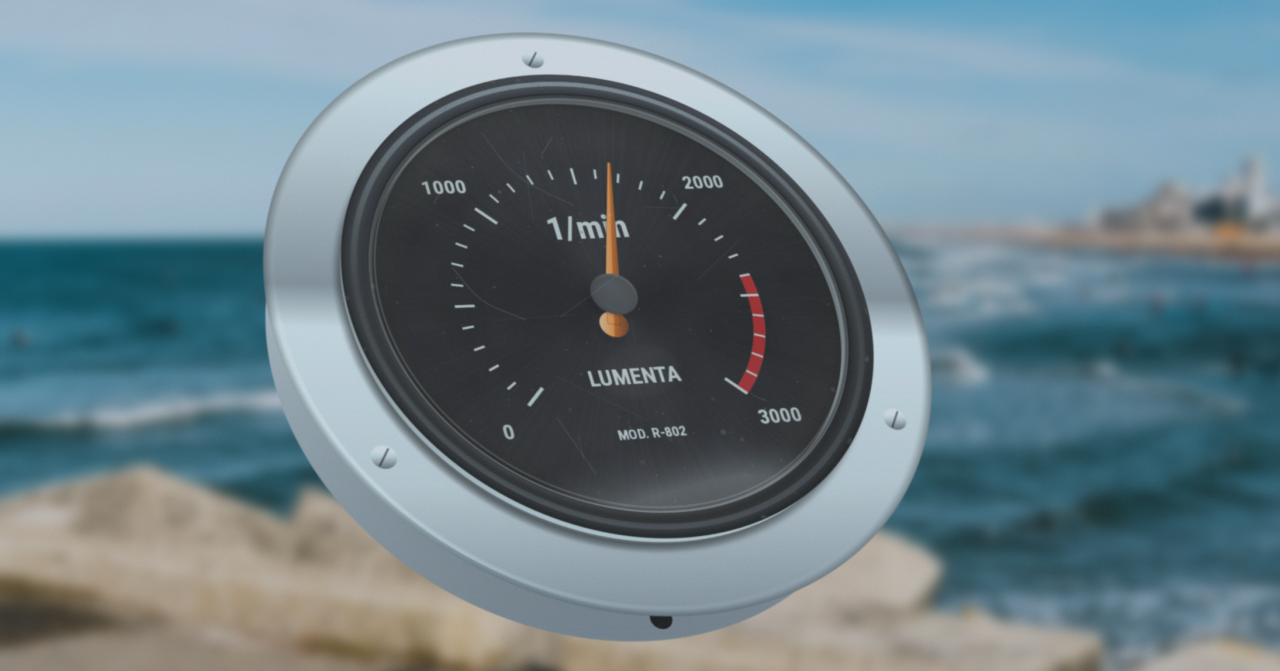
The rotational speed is 1650
